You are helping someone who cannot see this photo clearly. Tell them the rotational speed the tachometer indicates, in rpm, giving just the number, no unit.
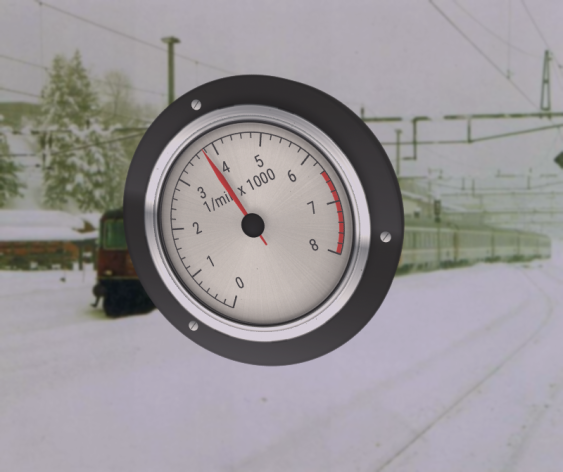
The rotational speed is 3800
